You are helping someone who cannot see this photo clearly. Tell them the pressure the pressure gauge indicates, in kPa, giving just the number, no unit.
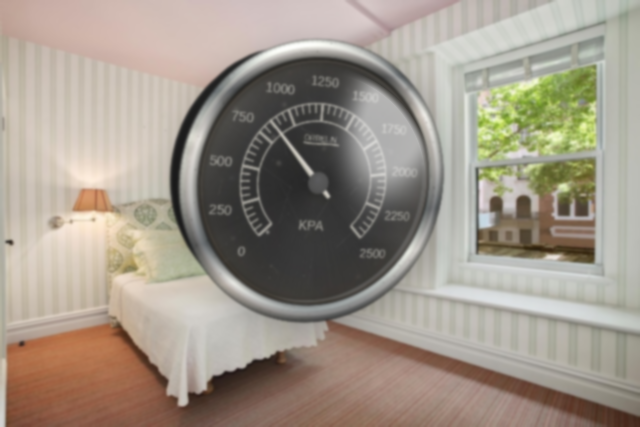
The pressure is 850
